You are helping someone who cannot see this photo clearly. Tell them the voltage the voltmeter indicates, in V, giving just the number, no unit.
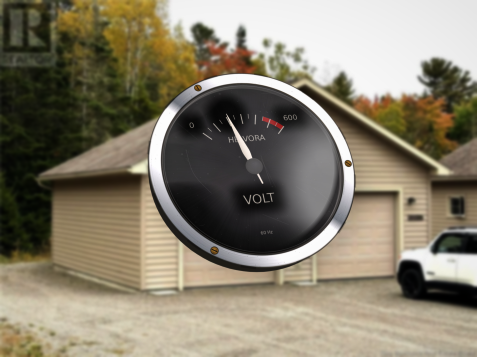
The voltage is 200
